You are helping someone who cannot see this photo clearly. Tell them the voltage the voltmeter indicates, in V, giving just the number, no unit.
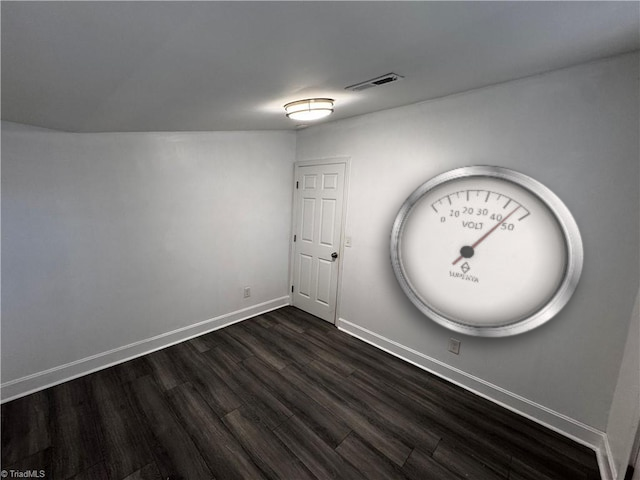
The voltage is 45
